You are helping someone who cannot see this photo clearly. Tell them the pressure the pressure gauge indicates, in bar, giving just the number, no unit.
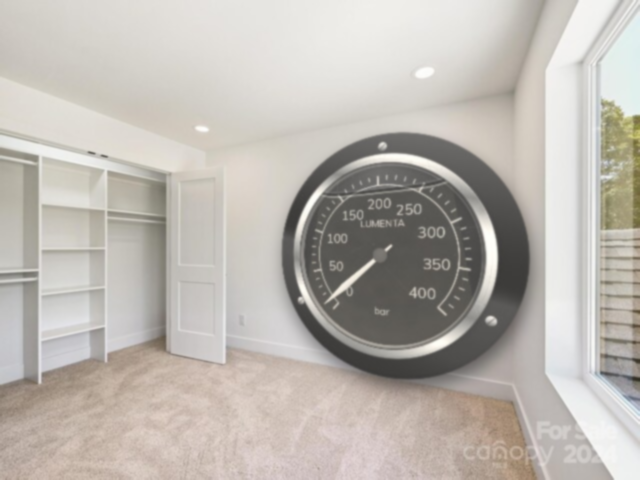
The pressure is 10
